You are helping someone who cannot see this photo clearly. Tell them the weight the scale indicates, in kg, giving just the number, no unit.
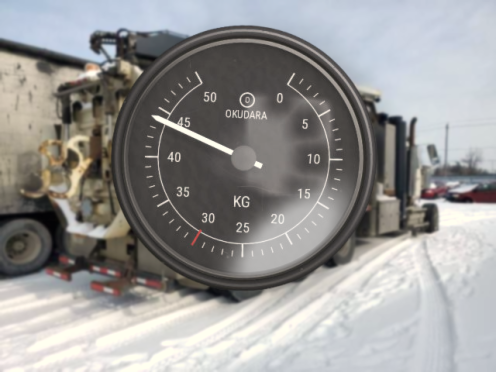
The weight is 44
